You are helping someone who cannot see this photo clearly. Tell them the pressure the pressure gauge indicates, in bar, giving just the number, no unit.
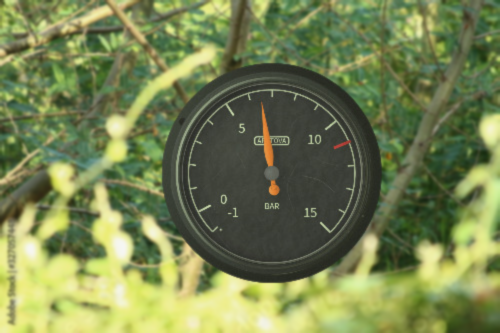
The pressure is 6.5
